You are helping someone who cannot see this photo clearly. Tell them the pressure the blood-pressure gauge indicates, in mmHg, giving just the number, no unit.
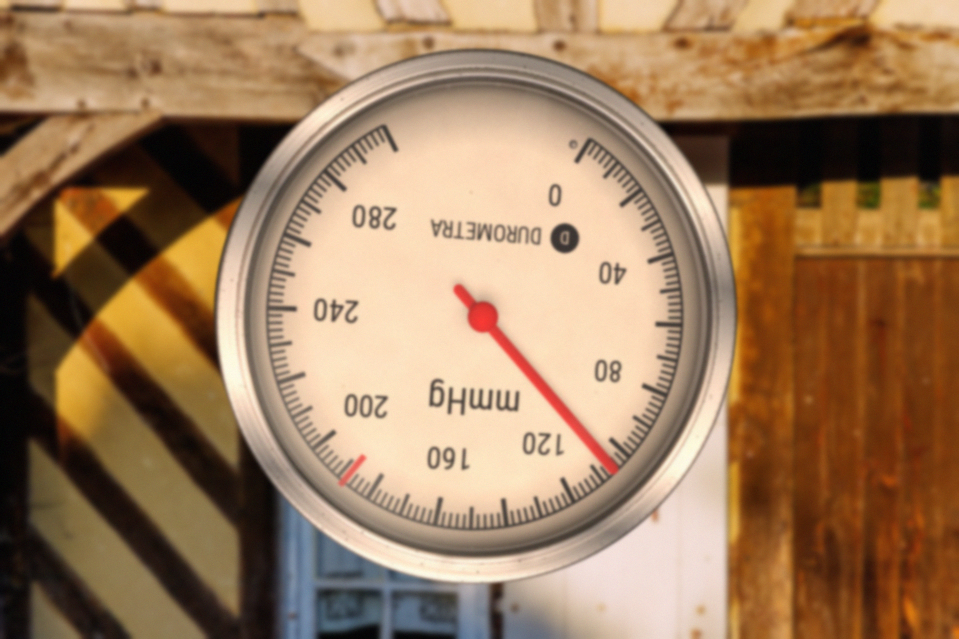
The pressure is 106
